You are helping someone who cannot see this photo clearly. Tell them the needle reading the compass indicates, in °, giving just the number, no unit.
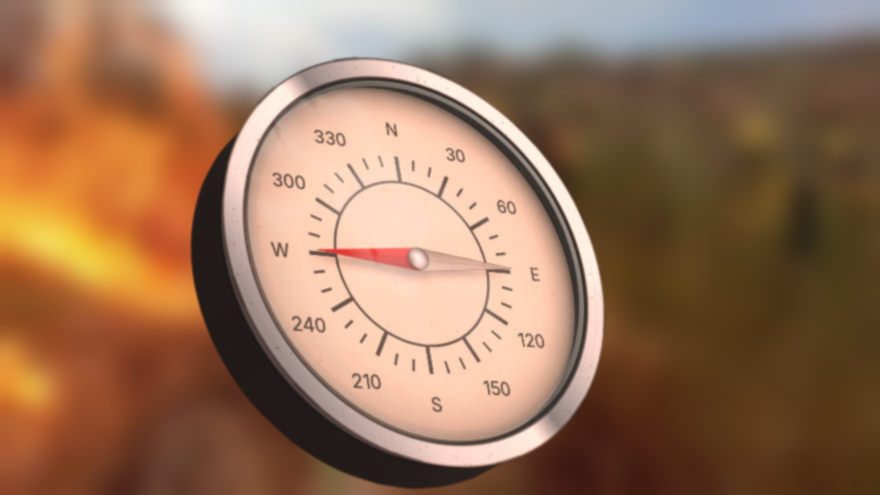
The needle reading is 270
